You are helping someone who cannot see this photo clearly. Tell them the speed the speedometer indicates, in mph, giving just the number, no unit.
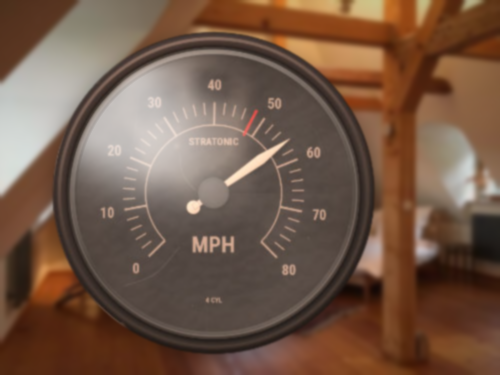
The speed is 56
